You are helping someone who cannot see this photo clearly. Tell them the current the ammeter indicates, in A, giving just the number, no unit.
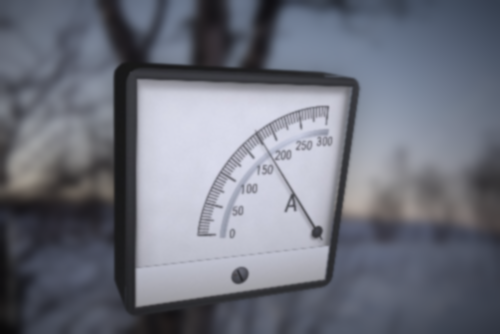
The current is 175
